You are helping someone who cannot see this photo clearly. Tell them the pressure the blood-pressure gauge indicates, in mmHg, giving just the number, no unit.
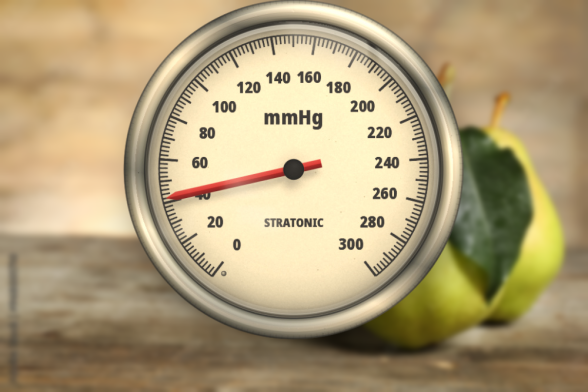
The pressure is 42
